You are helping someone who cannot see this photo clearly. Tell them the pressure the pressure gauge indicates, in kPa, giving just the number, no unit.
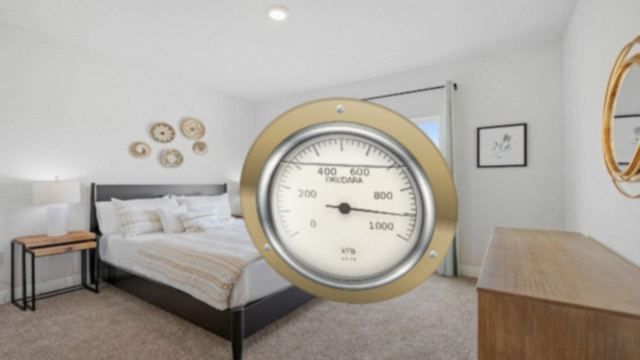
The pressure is 900
